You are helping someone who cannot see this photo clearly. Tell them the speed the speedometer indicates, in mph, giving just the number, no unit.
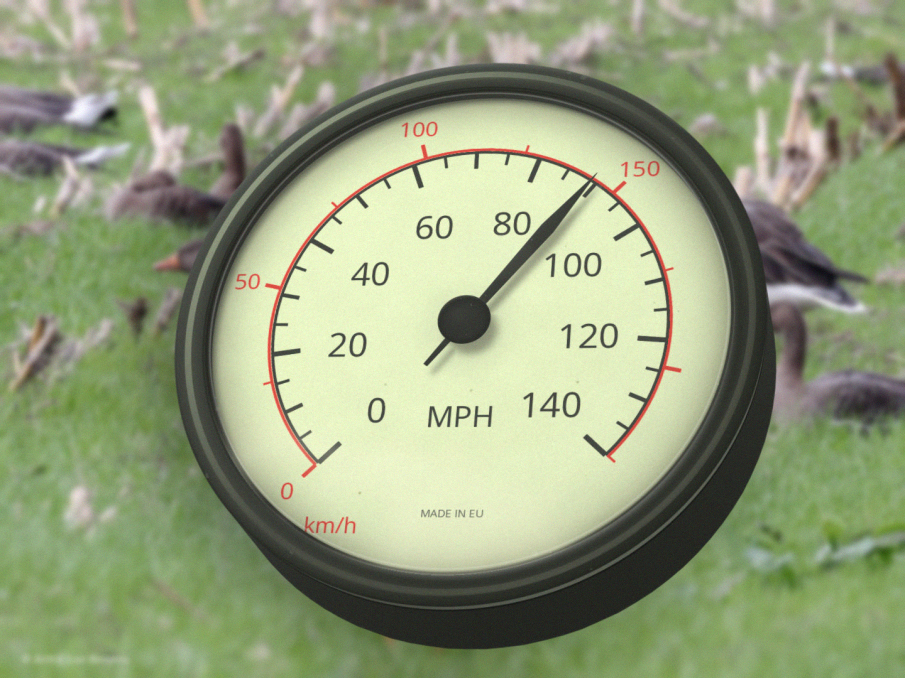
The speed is 90
